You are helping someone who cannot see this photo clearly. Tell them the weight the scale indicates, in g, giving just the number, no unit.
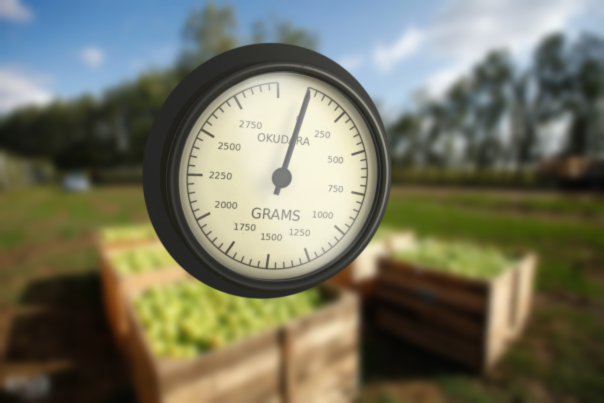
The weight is 0
